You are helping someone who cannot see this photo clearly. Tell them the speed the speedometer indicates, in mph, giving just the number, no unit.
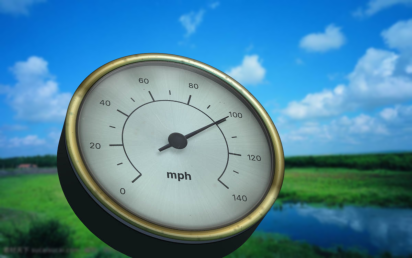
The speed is 100
